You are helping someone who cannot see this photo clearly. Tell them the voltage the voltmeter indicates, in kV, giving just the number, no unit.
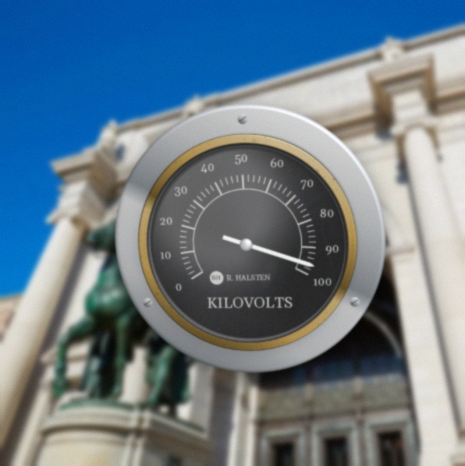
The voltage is 96
